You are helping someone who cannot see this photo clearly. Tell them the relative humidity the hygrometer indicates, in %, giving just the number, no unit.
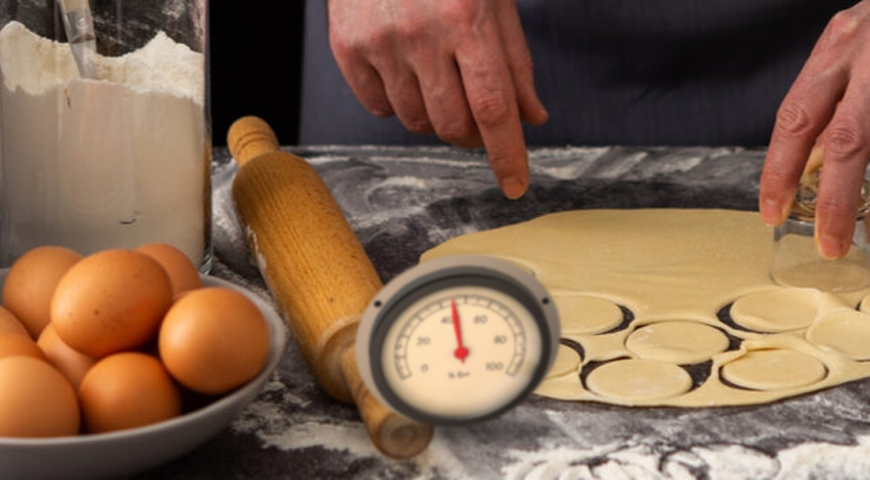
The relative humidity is 45
